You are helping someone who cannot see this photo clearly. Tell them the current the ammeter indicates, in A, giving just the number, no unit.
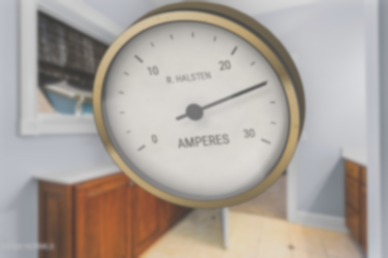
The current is 24
